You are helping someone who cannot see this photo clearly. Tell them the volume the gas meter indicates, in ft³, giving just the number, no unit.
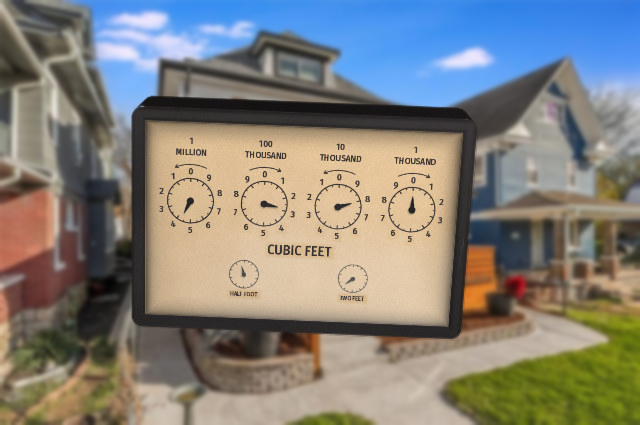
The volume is 428000
